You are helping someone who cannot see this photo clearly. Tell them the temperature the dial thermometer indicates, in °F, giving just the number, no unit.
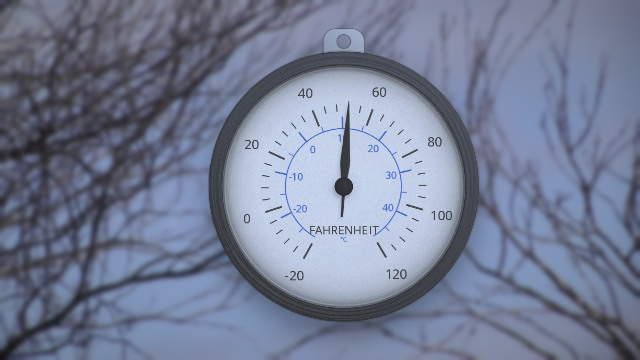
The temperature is 52
